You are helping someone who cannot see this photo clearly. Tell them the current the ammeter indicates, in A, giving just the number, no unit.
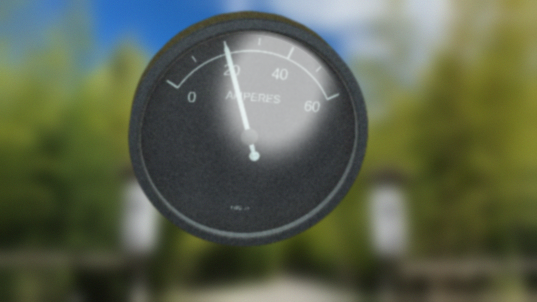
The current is 20
